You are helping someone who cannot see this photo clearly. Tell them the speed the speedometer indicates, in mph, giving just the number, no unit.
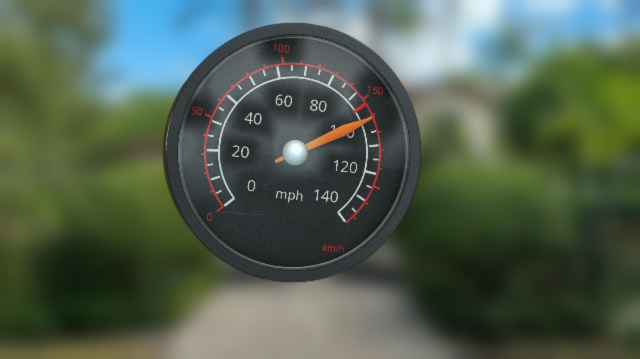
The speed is 100
